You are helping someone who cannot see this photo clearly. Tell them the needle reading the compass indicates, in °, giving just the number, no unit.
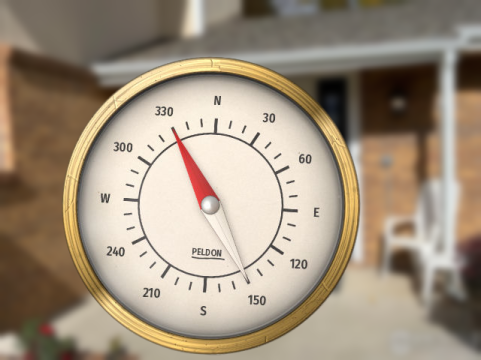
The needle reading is 330
